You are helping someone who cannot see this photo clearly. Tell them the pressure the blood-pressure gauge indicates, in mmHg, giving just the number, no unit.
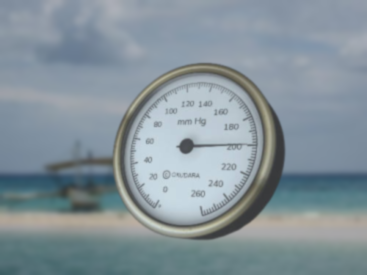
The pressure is 200
